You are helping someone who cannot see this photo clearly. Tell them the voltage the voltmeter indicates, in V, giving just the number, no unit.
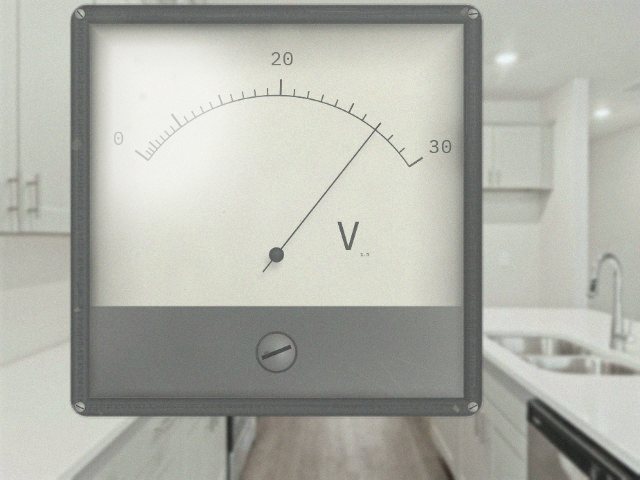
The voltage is 27
